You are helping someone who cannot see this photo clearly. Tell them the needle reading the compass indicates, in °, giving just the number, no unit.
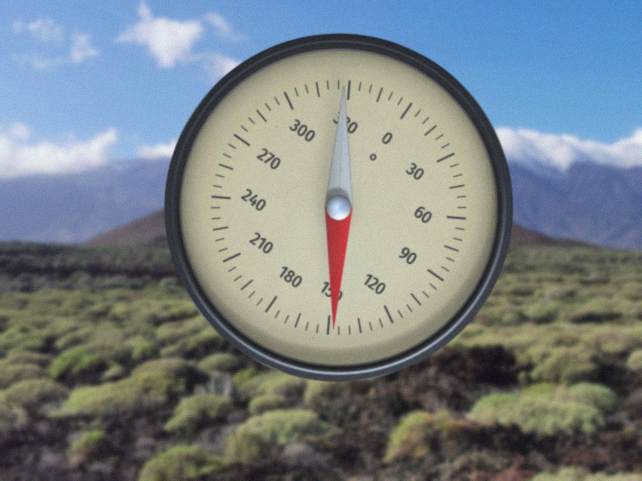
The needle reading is 147.5
